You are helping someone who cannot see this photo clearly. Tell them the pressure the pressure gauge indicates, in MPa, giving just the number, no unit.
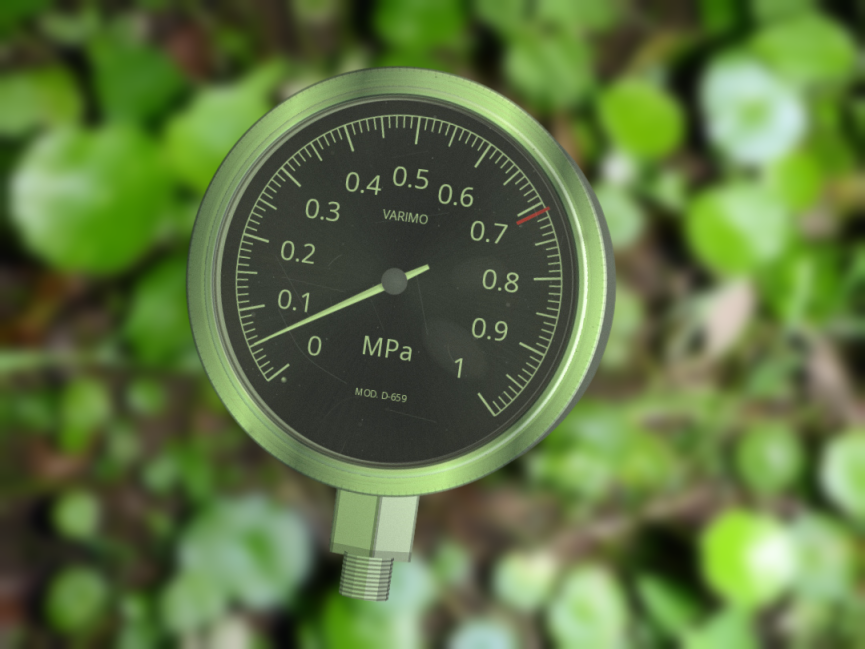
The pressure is 0.05
